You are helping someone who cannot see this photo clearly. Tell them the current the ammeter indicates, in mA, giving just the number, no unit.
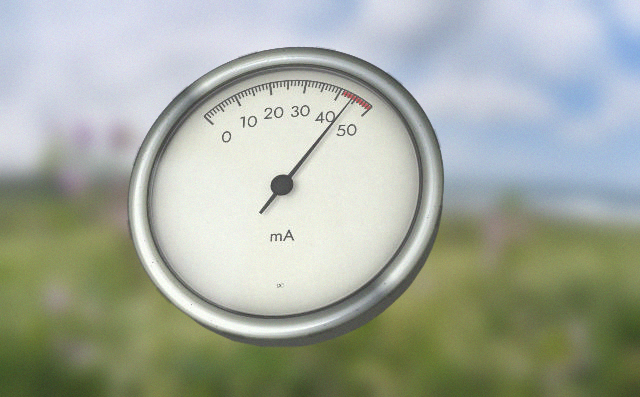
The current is 45
